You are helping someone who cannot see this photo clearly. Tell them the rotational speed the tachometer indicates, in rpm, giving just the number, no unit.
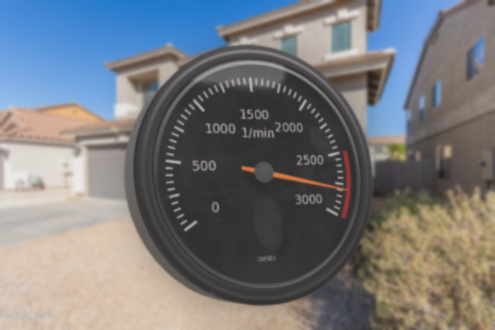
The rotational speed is 2800
